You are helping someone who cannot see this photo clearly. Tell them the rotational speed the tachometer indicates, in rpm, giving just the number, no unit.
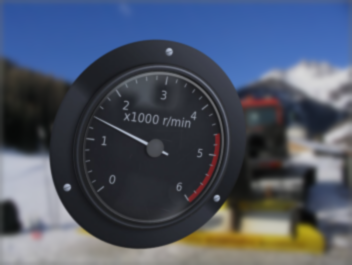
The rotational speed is 1400
